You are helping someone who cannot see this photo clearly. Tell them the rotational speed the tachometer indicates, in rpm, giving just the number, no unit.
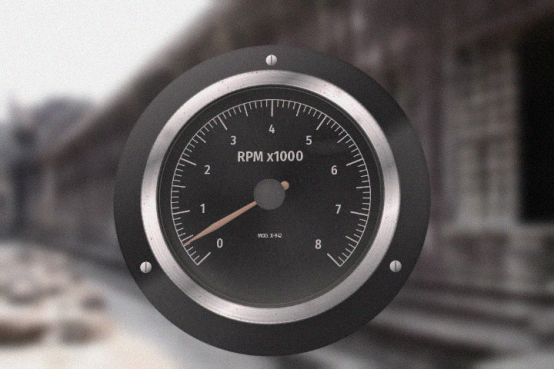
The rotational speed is 400
